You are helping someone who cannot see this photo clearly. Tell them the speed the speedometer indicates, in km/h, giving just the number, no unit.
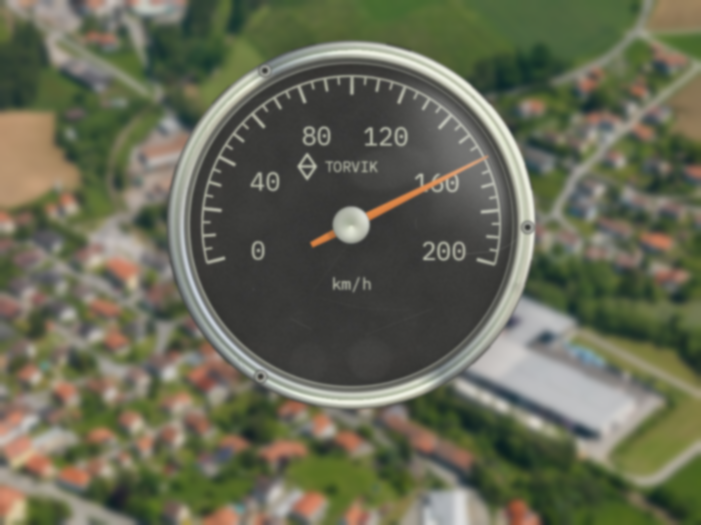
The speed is 160
